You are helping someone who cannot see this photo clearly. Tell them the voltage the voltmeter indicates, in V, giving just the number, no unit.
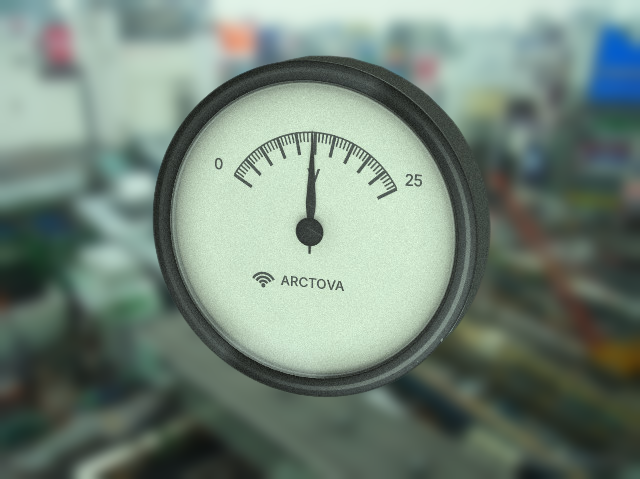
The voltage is 12.5
